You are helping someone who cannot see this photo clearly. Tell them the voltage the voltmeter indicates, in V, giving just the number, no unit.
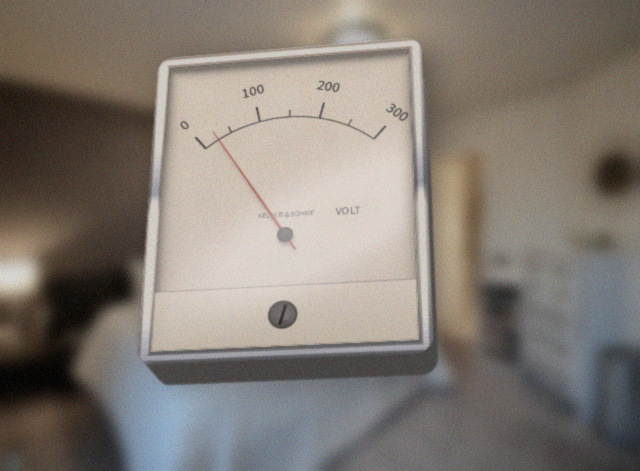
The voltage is 25
